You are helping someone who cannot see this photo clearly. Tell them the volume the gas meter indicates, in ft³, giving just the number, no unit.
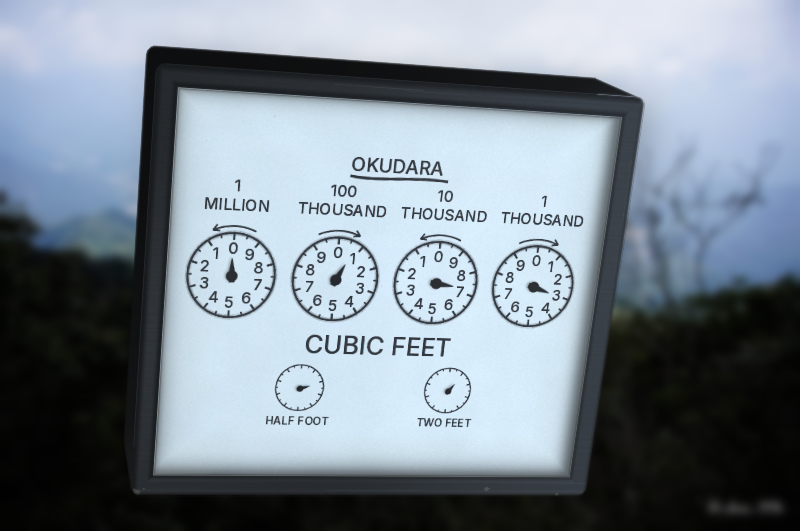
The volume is 7300
